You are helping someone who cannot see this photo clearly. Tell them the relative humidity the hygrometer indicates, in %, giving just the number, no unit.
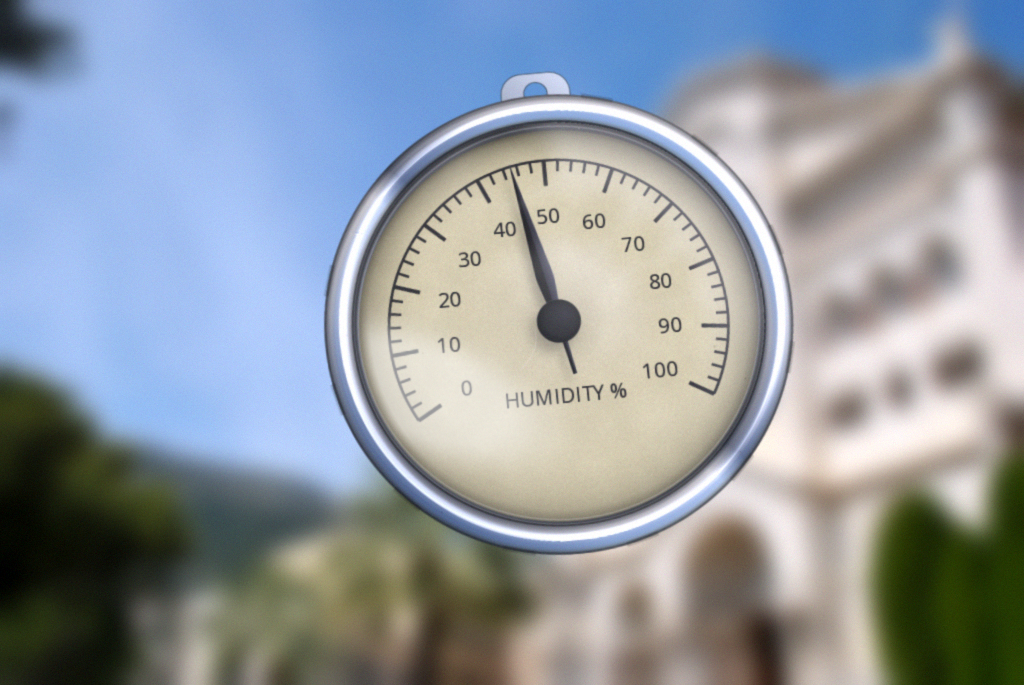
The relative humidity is 45
